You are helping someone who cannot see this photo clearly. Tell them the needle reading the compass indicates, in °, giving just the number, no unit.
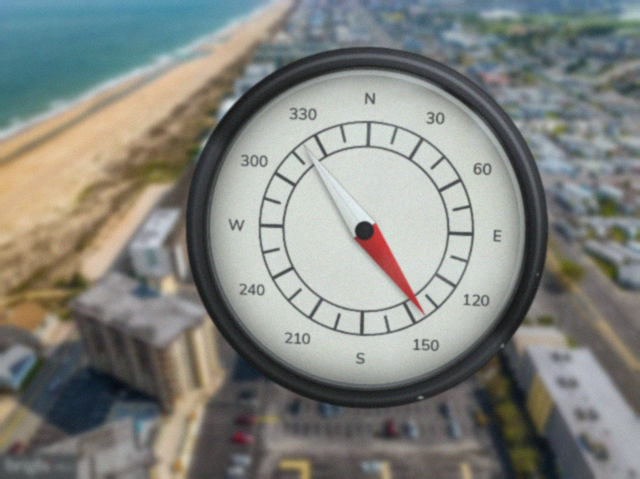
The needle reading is 142.5
